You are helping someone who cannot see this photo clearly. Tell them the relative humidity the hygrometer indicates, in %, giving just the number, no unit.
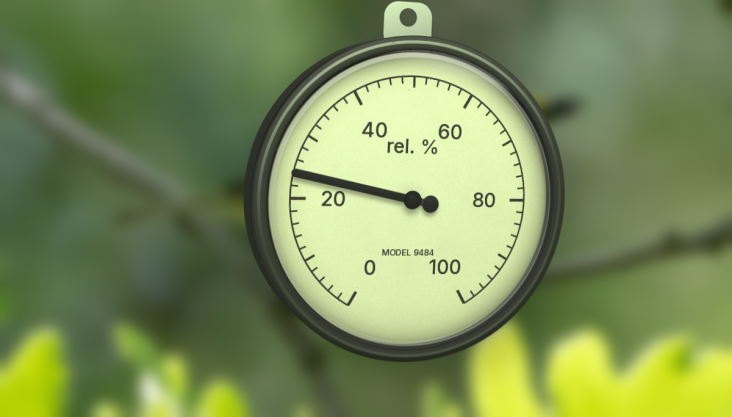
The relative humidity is 24
